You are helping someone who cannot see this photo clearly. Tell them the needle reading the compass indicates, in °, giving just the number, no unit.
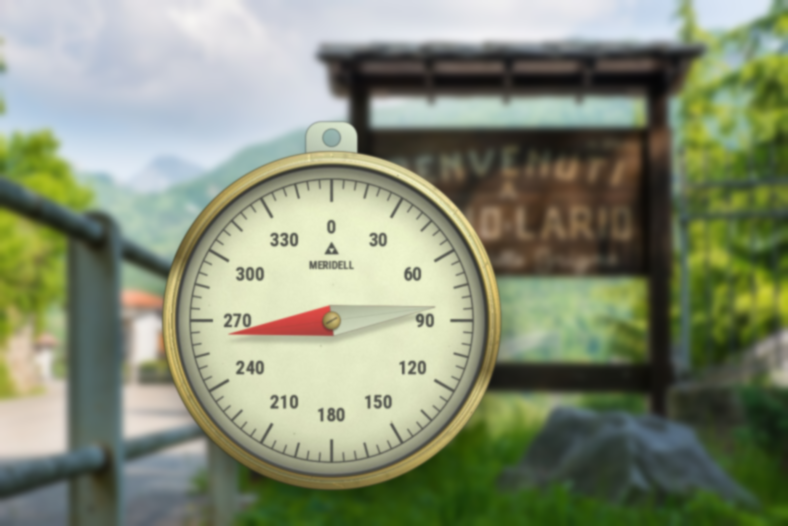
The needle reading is 262.5
